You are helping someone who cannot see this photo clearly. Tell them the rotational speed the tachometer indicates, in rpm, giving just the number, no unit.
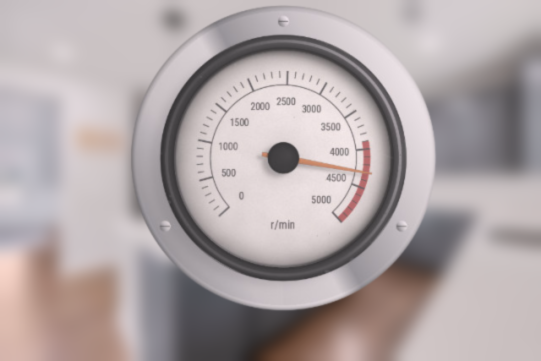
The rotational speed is 4300
